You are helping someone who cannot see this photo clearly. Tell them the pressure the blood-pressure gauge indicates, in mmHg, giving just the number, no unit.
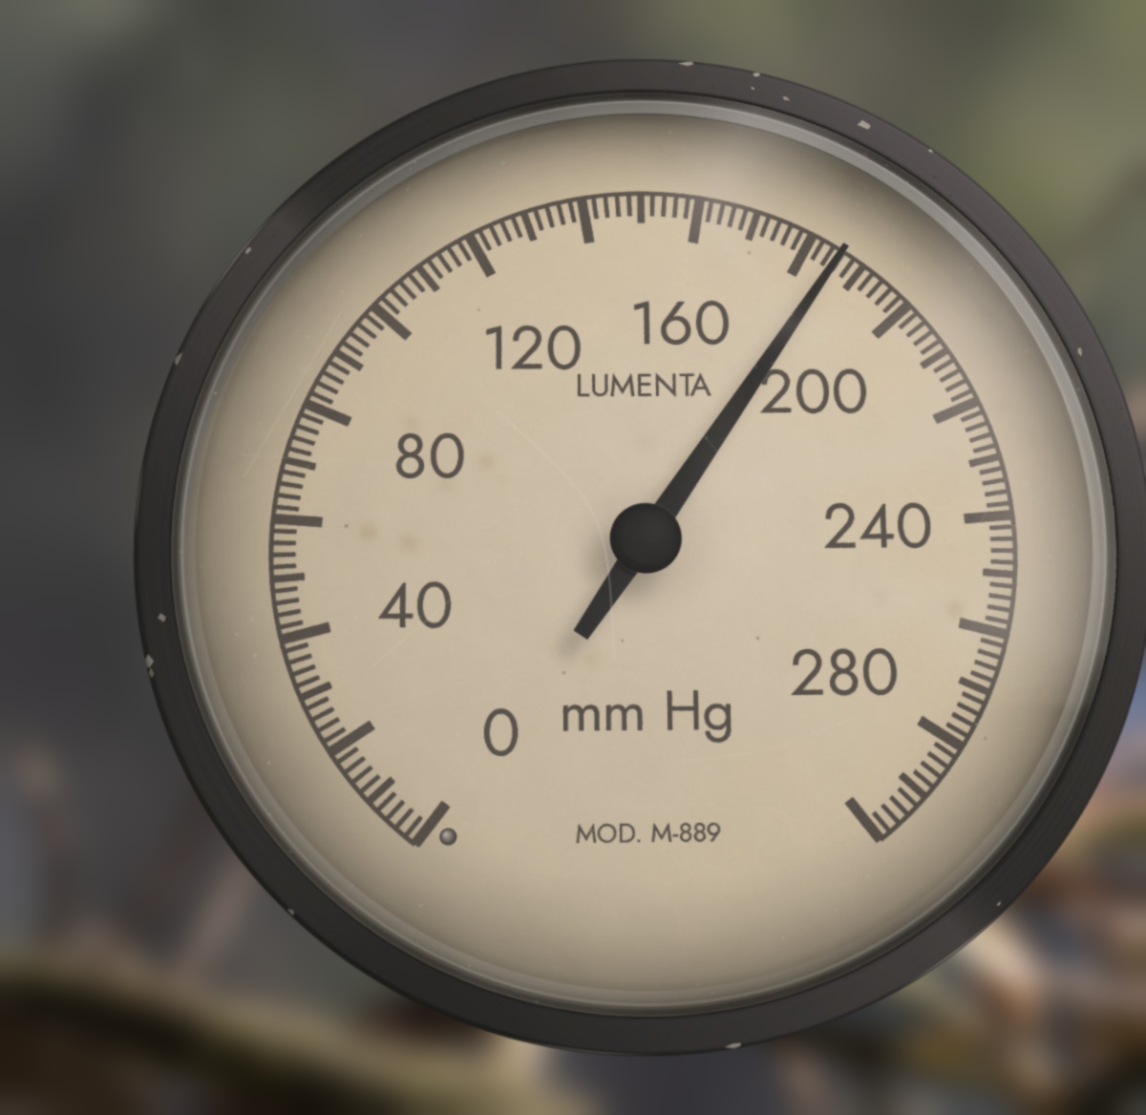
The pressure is 186
